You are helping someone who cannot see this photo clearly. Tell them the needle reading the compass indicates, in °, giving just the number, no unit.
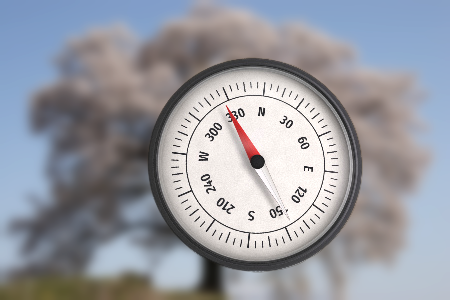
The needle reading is 325
